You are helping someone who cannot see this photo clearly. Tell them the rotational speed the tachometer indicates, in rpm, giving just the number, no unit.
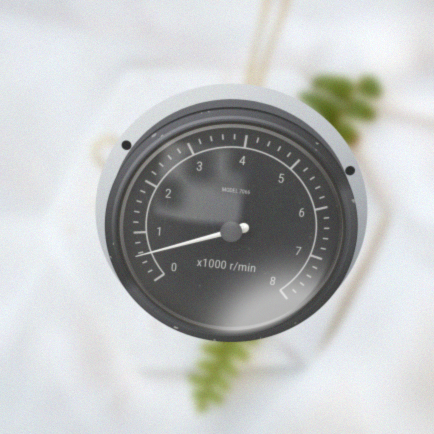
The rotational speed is 600
